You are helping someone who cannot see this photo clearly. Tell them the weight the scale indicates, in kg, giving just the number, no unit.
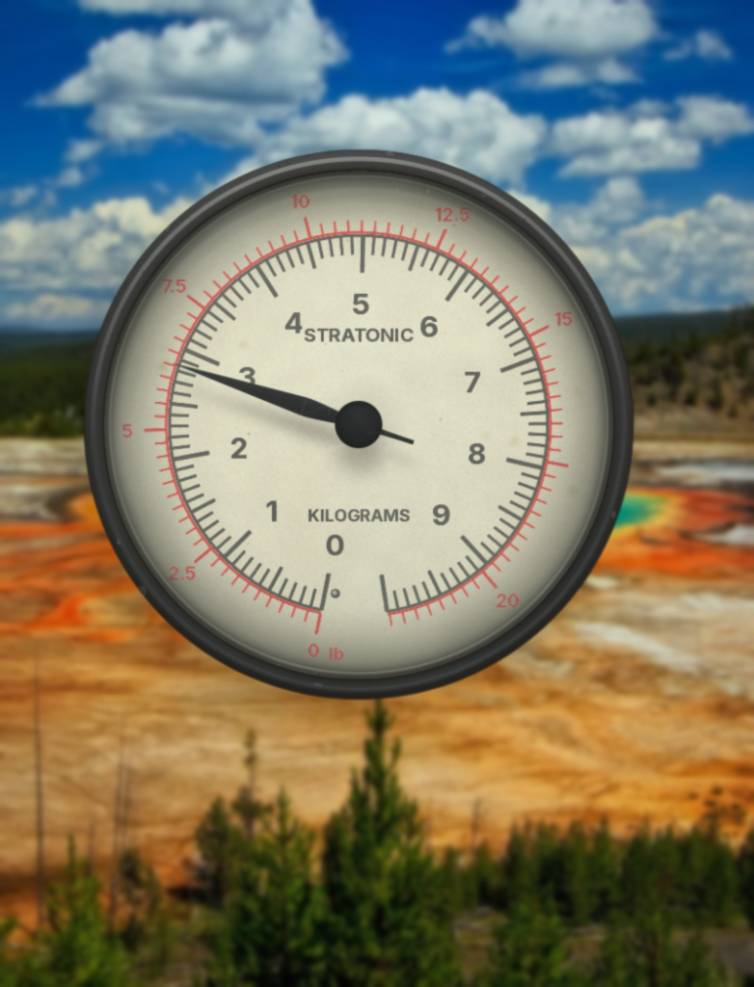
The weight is 2.85
